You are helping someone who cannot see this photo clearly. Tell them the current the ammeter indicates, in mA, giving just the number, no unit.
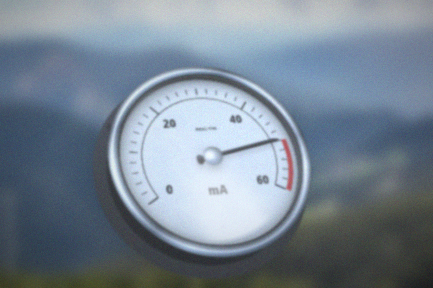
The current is 50
